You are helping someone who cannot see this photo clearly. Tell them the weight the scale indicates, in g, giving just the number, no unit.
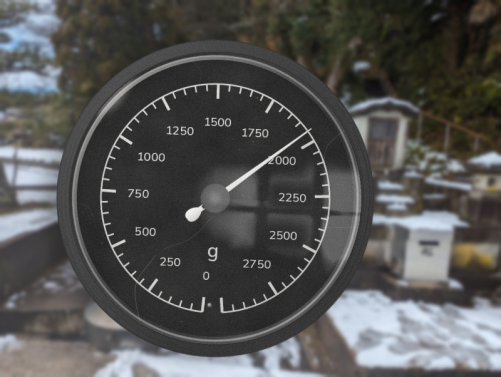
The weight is 1950
